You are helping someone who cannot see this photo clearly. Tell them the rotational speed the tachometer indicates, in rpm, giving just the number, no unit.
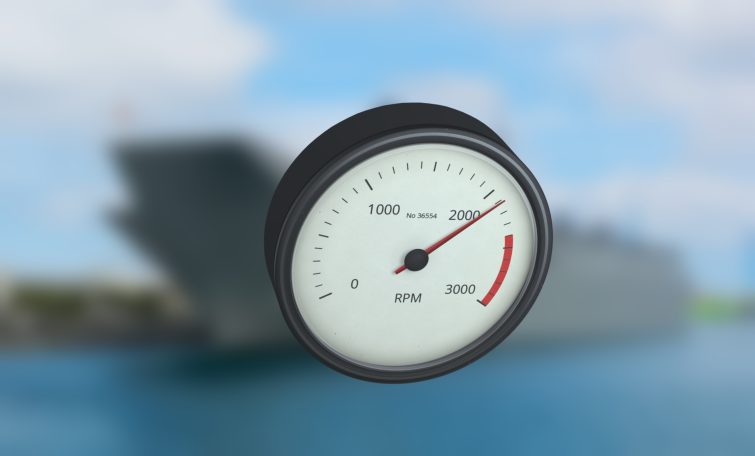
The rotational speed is 2100
